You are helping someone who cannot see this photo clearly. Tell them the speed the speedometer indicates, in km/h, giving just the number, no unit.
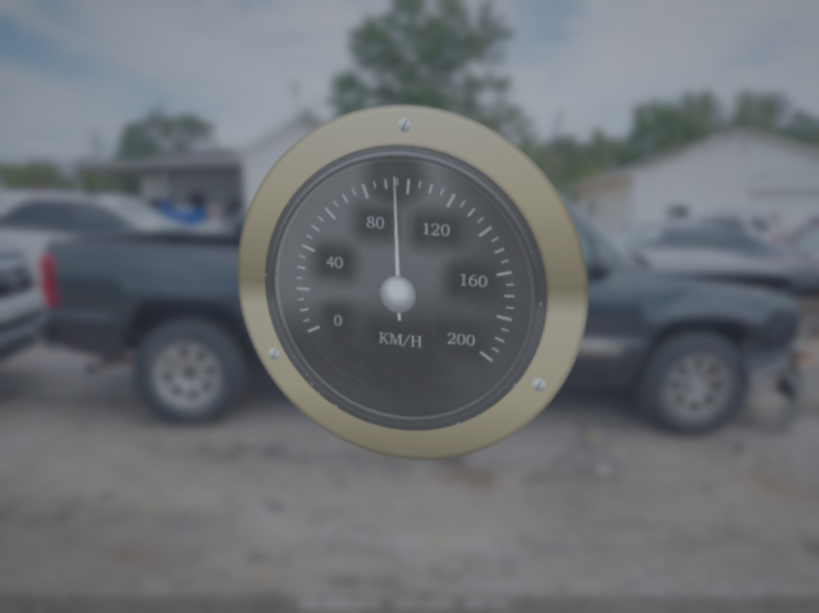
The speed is 95
